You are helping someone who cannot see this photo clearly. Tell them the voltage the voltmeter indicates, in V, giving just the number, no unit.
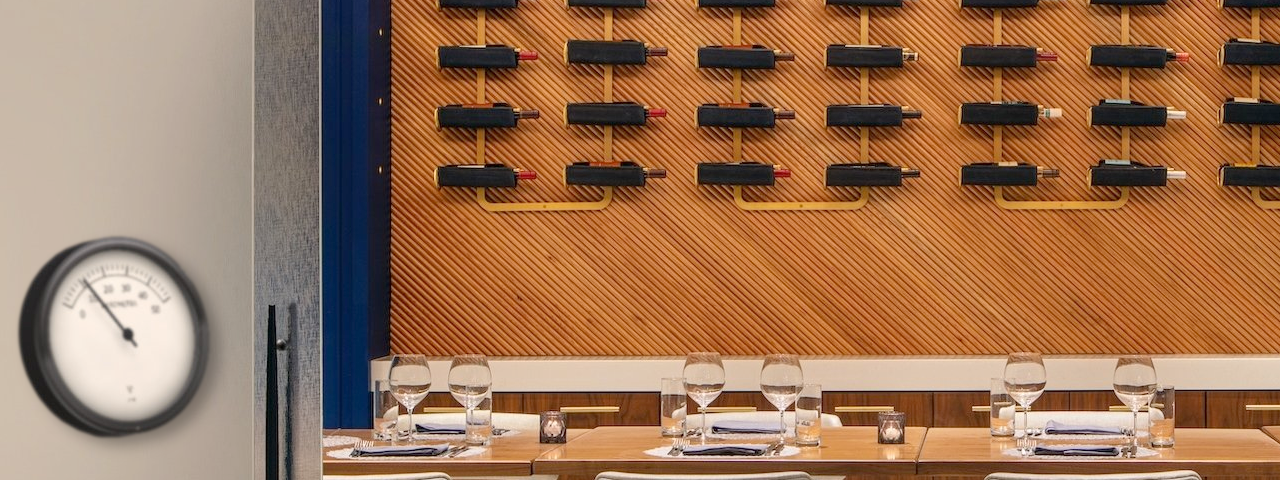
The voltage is 10
